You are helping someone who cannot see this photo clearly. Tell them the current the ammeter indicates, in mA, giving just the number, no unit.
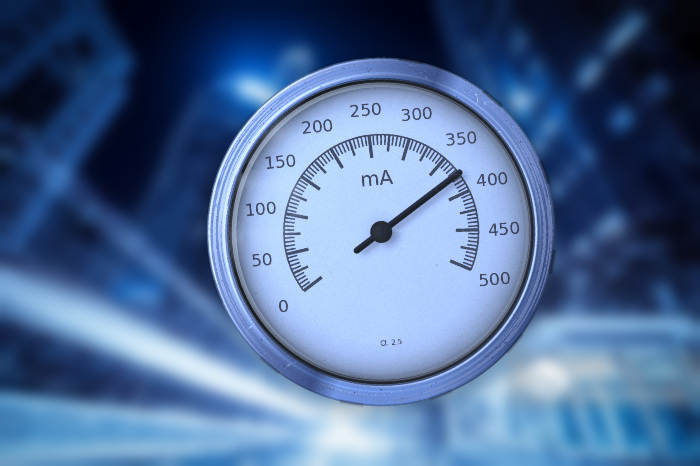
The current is 375
